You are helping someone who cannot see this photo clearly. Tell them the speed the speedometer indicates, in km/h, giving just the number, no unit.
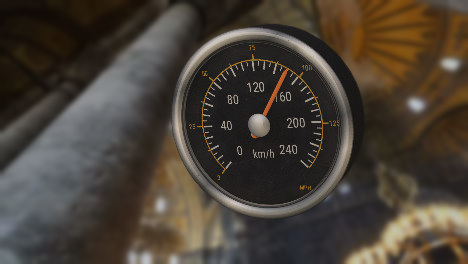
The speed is 150
